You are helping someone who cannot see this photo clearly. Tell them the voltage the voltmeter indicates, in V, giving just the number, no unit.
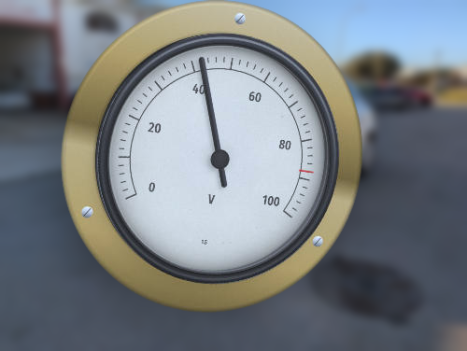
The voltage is 42
